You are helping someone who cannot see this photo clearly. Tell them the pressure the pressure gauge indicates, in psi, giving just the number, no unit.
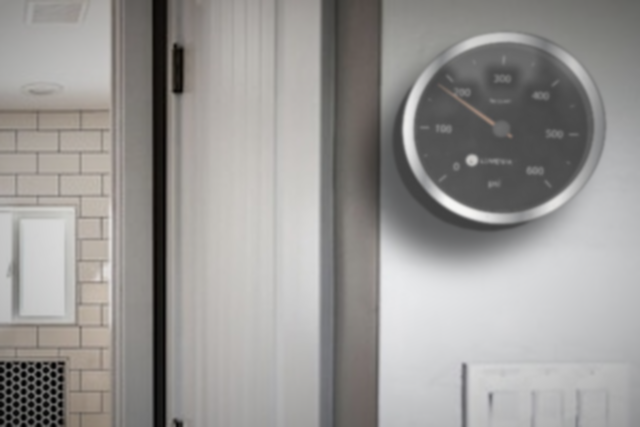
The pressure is 175
